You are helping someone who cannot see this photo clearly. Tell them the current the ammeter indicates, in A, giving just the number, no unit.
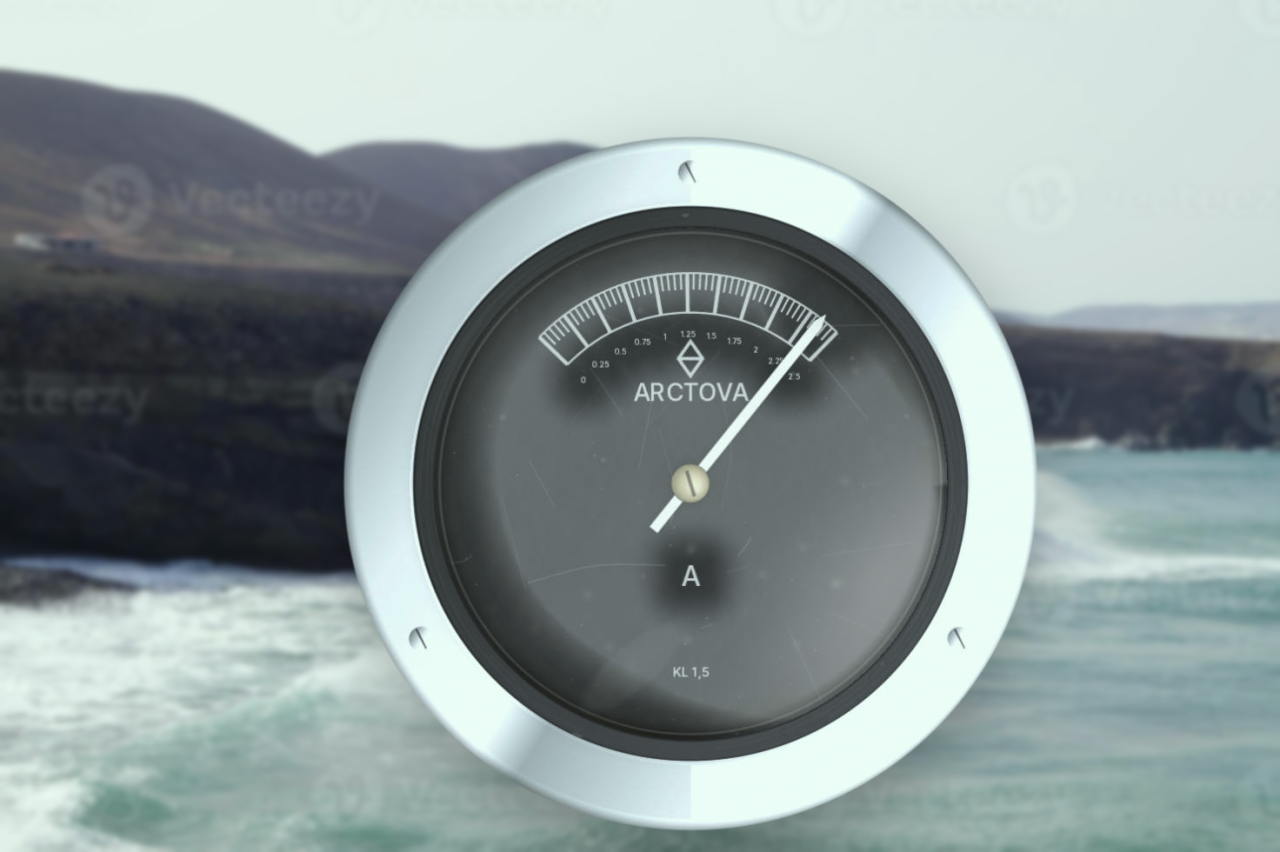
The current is 2.35
